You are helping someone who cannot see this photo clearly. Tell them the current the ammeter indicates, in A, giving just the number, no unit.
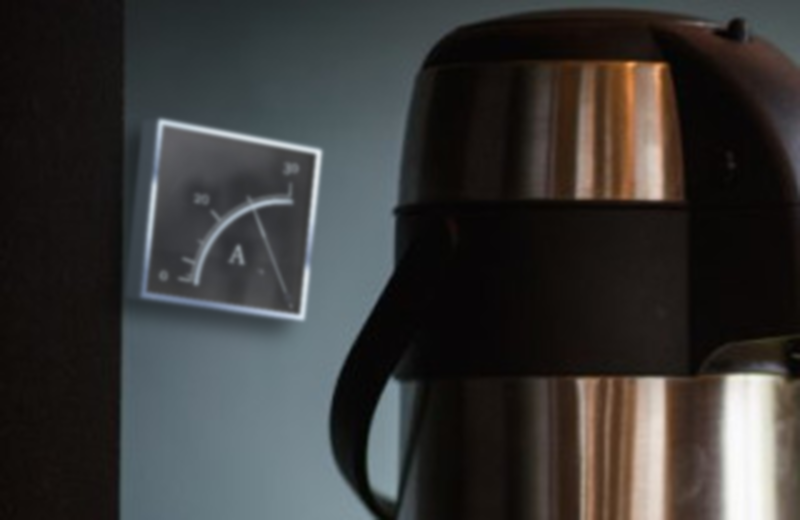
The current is 25
